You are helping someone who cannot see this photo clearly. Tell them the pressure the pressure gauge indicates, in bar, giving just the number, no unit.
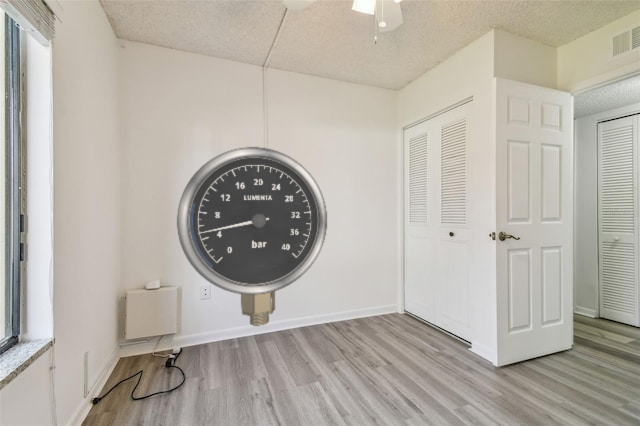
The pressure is 5
